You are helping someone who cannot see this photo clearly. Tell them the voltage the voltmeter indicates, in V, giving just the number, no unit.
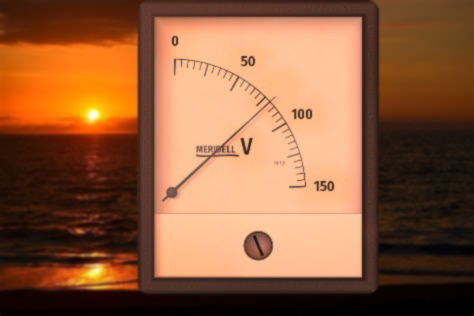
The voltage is 80
